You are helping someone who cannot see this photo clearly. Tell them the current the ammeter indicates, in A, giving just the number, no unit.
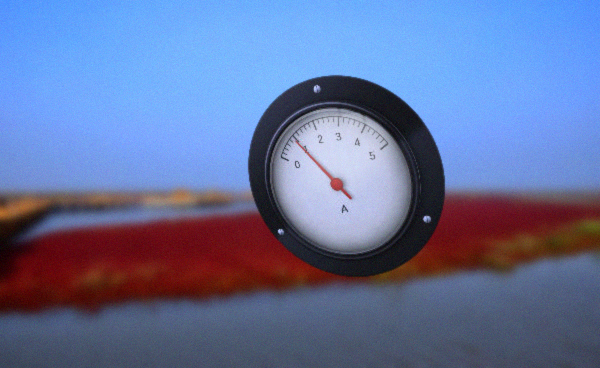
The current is 1
